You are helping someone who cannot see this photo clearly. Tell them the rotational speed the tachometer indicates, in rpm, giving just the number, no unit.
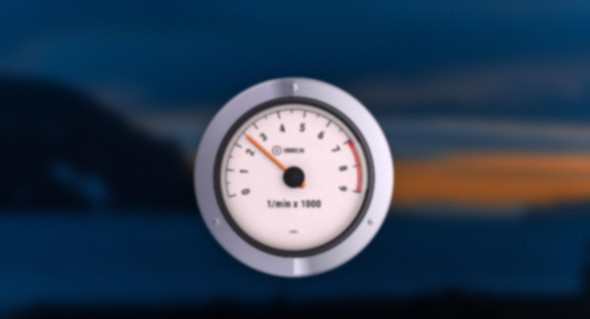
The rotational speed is 2500
